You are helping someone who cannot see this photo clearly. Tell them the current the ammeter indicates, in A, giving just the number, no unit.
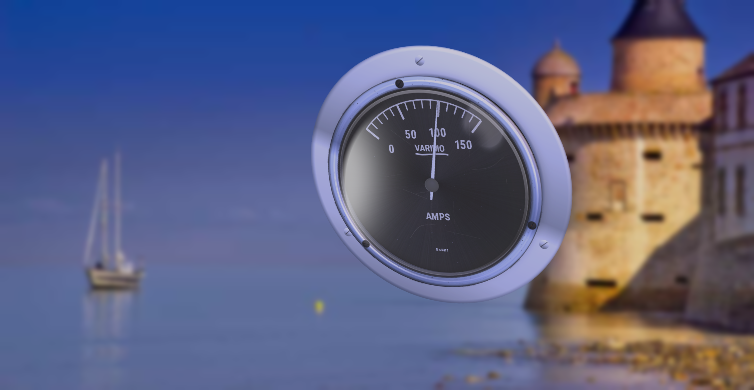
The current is 100
